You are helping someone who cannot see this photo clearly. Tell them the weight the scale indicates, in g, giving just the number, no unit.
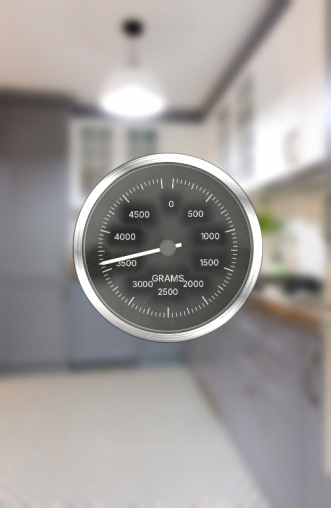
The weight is 3600
